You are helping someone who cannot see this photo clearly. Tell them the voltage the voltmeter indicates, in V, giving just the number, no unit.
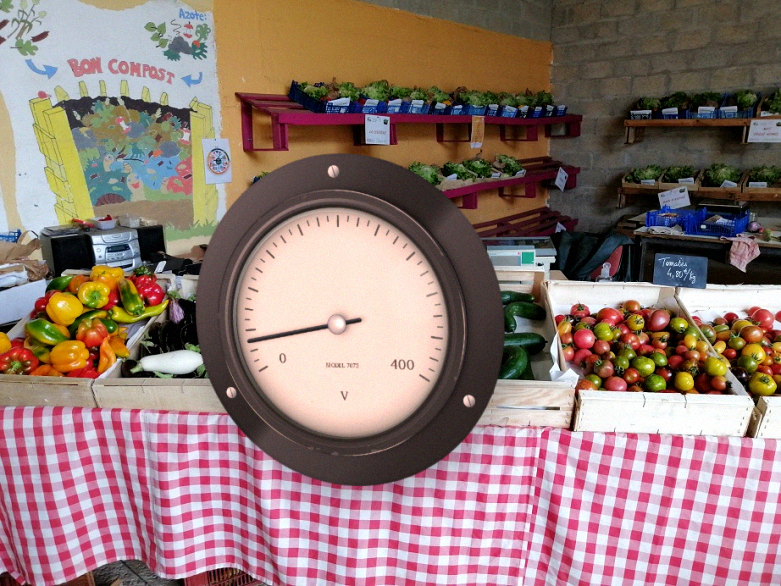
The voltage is 30
